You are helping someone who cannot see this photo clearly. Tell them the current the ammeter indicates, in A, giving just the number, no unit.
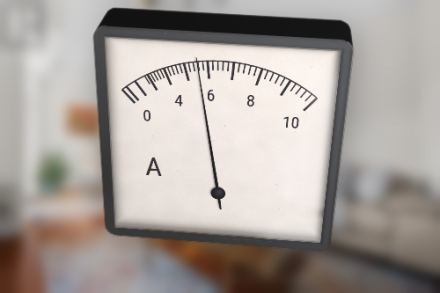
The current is 5.6
